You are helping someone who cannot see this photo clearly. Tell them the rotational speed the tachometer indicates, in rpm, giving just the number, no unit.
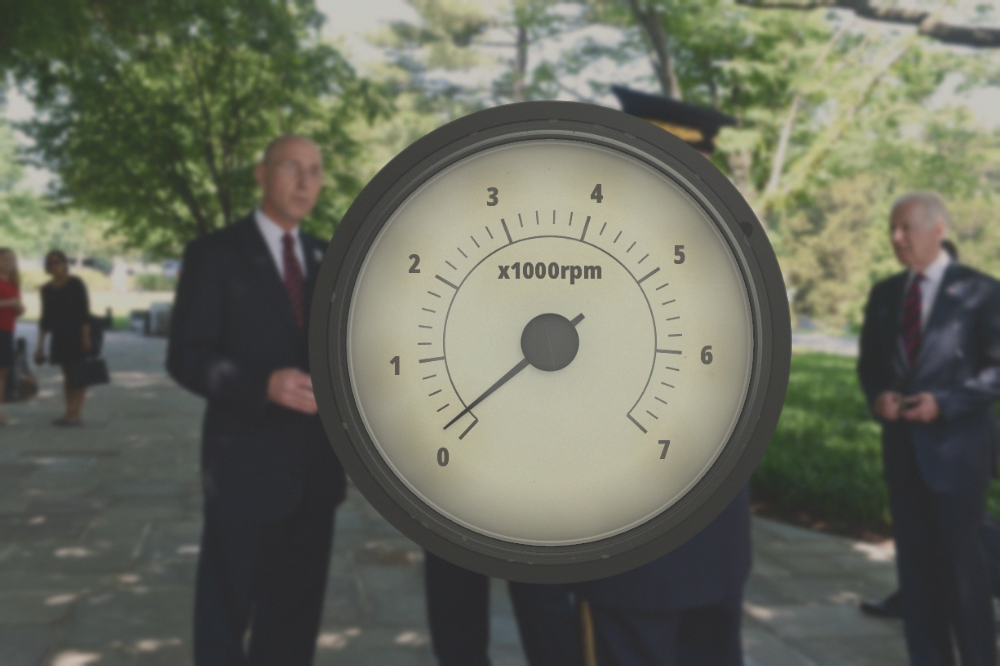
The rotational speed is 200
